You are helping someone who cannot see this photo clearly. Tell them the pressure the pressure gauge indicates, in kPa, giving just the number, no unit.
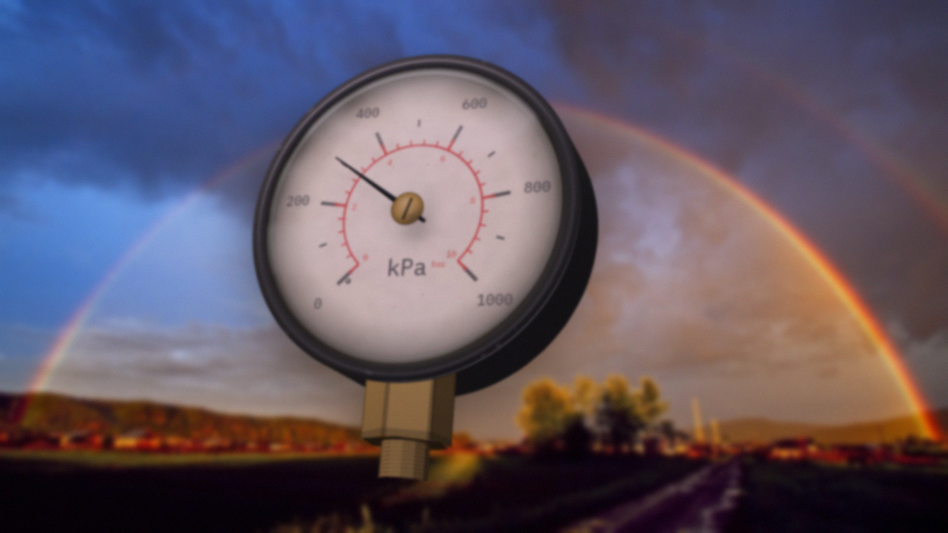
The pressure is 300
